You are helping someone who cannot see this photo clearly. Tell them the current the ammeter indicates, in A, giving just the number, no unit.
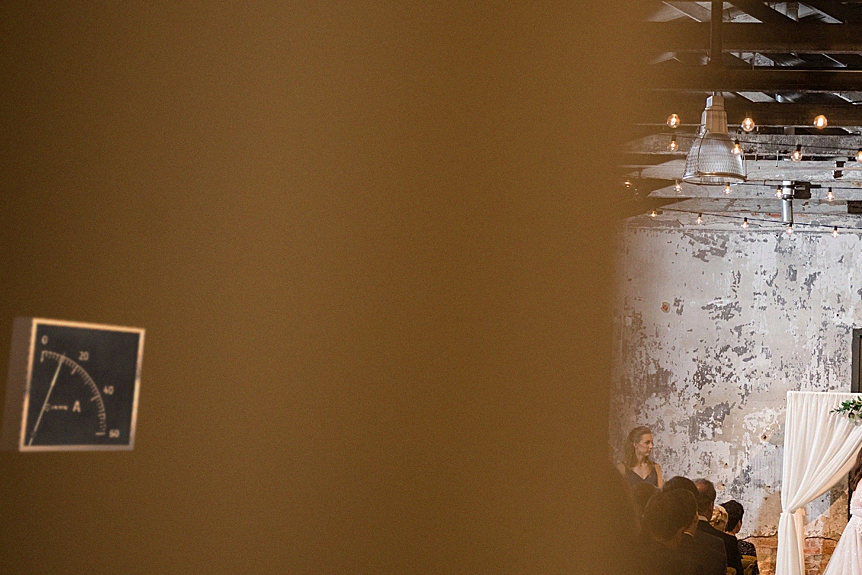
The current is 10
